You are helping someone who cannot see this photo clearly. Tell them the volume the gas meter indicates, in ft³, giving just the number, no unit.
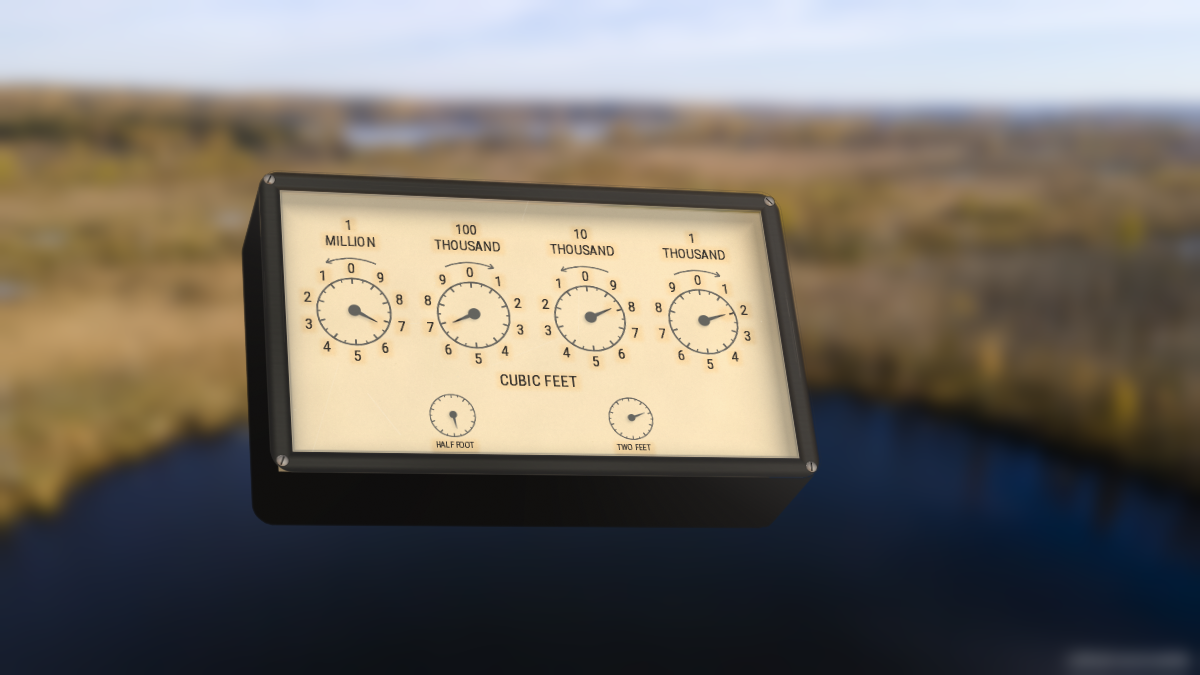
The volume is 668200
